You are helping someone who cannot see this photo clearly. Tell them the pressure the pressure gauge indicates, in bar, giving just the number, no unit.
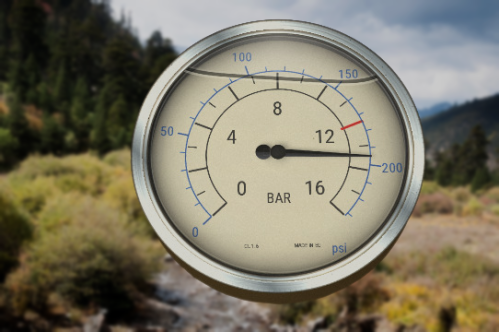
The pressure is 13.5
